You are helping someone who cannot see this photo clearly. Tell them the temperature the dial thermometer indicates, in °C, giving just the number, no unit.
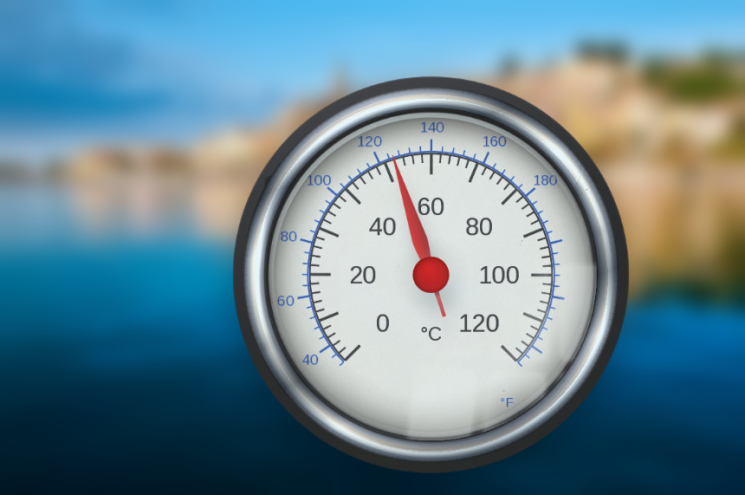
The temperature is 52
